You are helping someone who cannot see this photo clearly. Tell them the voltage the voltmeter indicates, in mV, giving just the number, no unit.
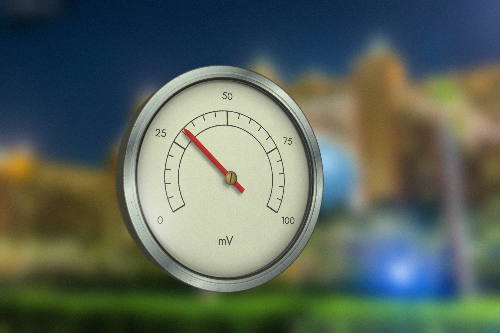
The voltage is 30
